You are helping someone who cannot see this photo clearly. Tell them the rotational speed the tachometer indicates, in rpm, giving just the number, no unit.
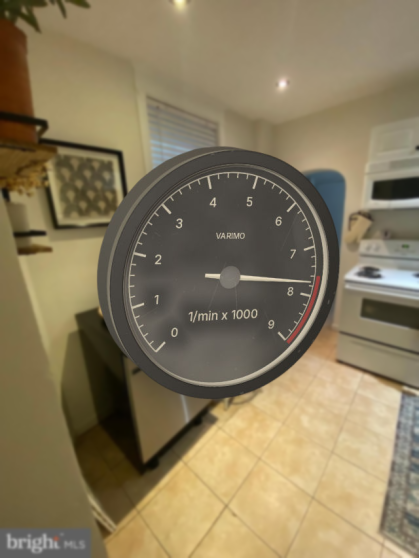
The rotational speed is 7700
